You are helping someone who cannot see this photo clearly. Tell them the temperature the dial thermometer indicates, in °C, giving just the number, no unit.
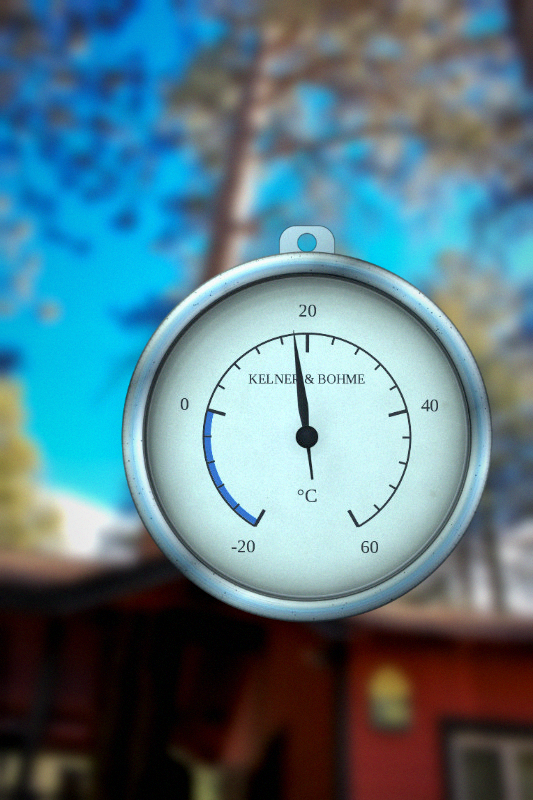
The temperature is 18
